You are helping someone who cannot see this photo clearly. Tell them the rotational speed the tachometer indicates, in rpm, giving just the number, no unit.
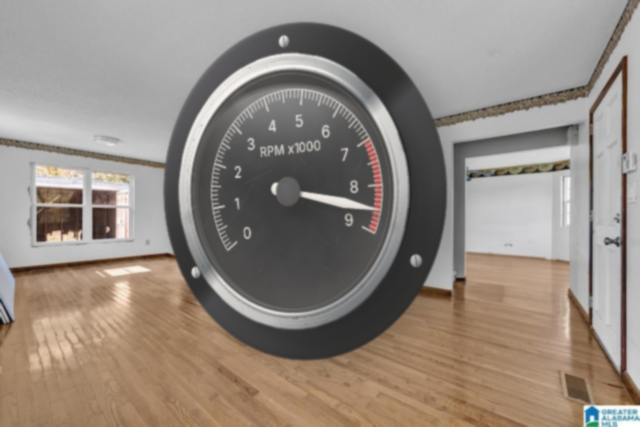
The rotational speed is 8500
